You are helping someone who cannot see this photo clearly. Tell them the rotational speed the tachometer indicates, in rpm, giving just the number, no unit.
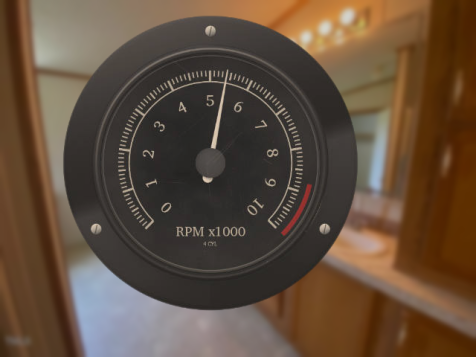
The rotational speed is 5400
